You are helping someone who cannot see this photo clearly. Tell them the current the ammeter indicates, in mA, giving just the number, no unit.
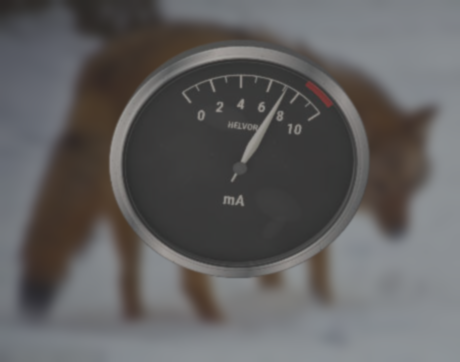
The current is 7
